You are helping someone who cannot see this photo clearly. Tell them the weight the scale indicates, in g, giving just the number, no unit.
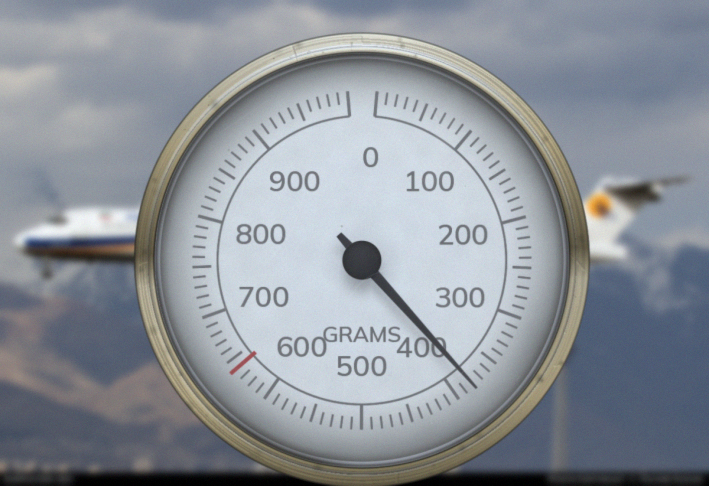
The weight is 380
